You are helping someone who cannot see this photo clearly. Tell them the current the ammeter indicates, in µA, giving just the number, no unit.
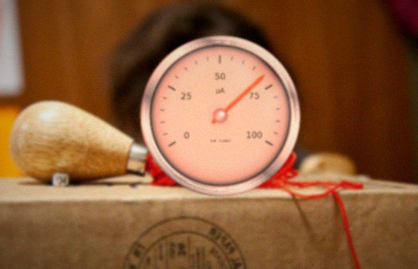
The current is 70
